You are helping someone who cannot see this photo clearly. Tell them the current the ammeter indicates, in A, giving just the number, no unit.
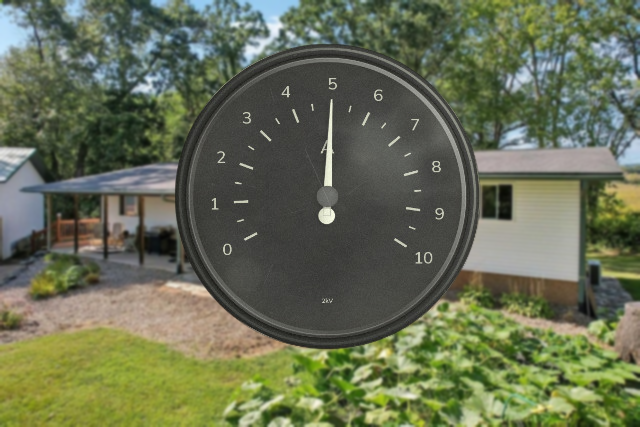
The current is 5
